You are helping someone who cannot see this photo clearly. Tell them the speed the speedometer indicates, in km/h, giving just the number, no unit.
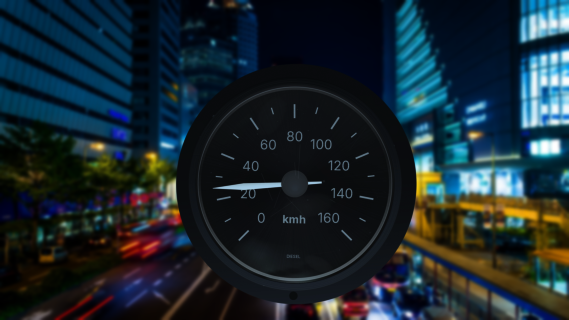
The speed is 25
